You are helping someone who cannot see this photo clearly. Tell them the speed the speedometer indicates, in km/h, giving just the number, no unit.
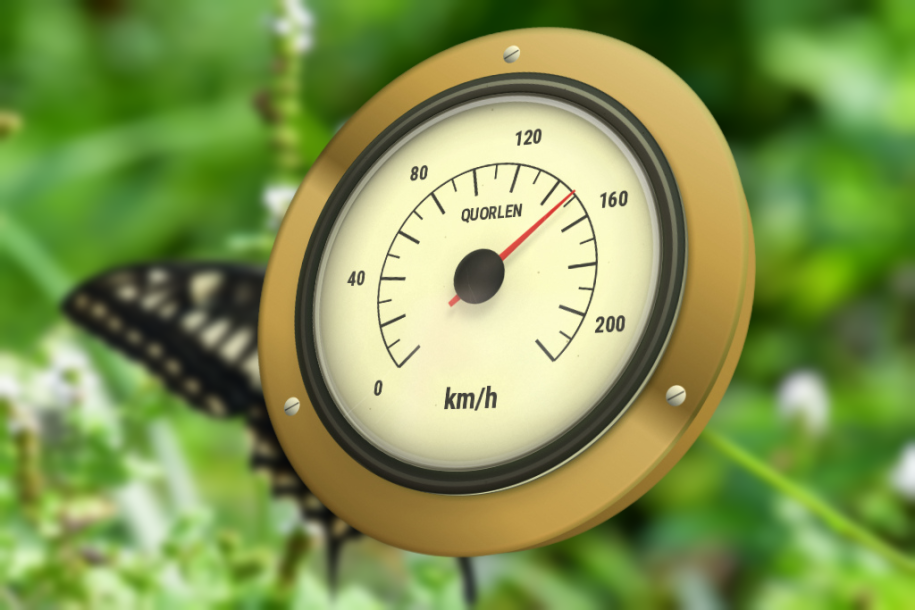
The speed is 150
